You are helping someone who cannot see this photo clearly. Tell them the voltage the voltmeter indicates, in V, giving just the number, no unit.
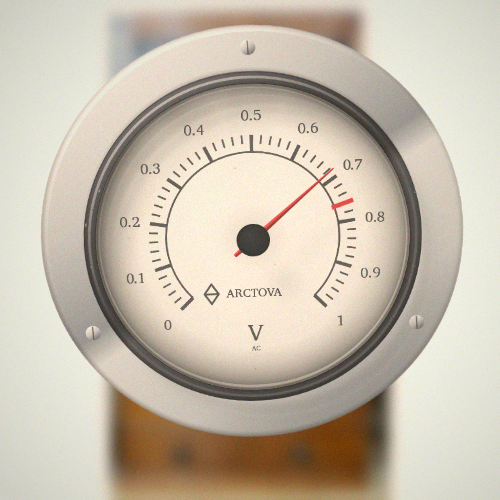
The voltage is 0.68
